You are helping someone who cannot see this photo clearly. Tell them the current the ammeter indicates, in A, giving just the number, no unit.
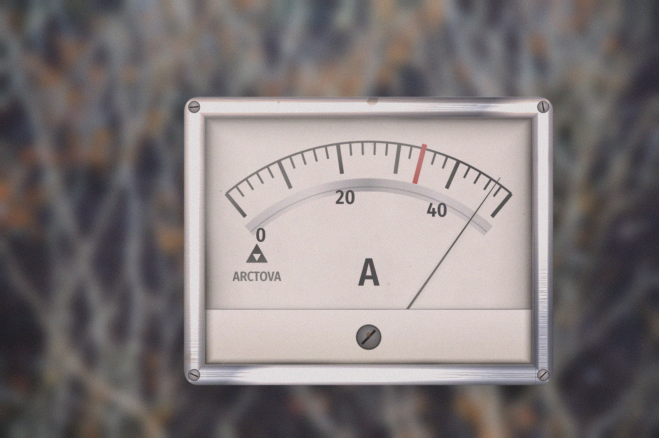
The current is 47
